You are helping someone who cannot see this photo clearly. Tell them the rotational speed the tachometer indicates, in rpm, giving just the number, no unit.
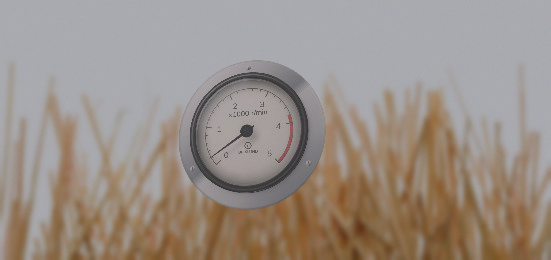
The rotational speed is 200
